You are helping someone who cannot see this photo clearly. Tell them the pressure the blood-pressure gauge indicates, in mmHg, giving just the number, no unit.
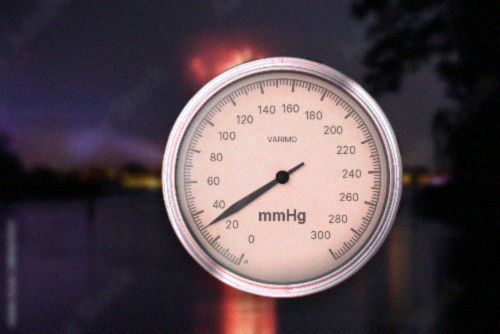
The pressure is 30
